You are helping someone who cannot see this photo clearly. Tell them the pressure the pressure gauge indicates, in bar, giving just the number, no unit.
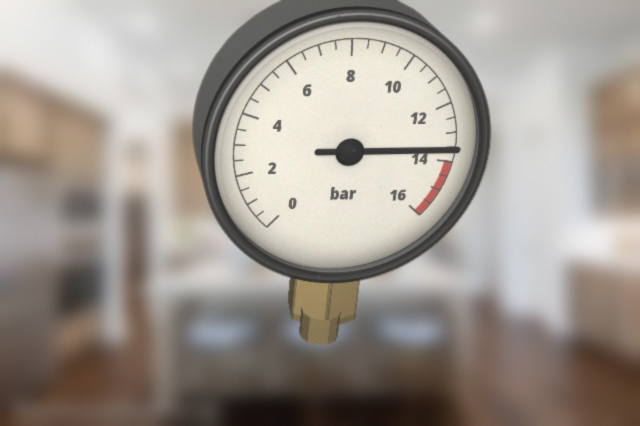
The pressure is 13.5
